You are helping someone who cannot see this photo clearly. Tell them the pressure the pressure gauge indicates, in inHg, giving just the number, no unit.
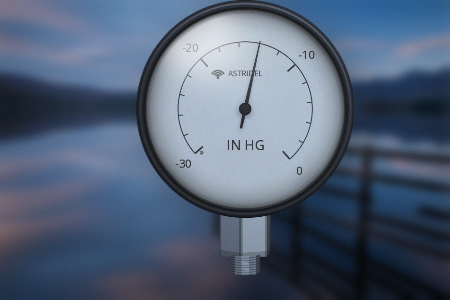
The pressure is -14
